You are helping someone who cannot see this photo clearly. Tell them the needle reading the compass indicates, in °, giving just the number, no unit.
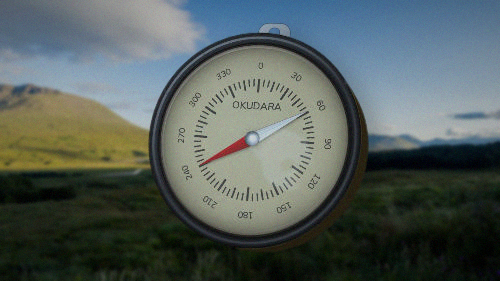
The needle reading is 240
